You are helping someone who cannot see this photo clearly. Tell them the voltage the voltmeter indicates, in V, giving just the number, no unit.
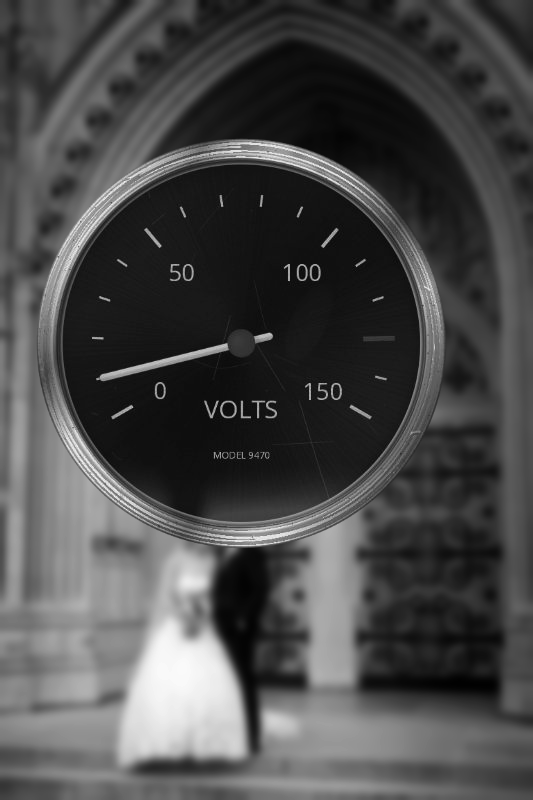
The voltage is 10
